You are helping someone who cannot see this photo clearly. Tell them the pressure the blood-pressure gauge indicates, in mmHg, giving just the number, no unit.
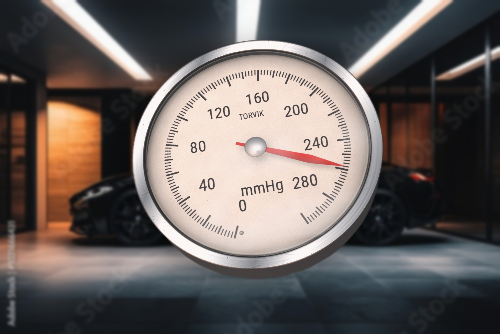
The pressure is 260
